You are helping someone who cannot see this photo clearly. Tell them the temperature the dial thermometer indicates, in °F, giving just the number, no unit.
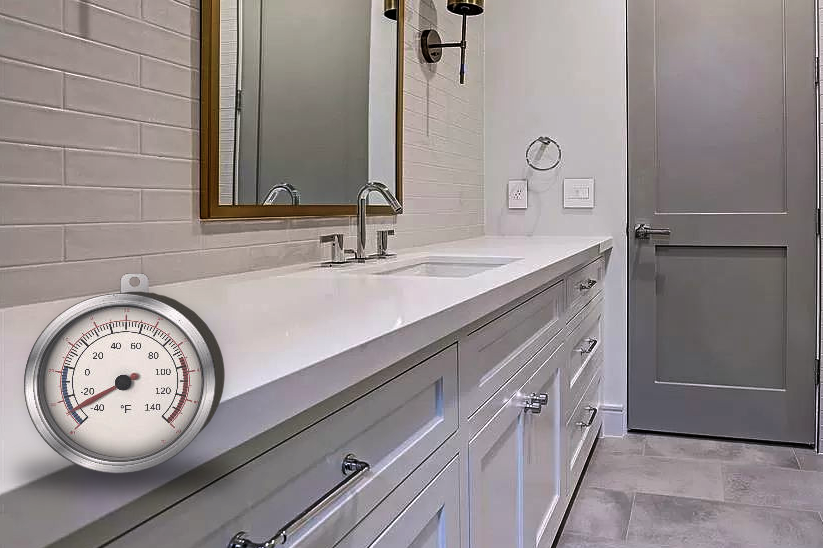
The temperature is -30
